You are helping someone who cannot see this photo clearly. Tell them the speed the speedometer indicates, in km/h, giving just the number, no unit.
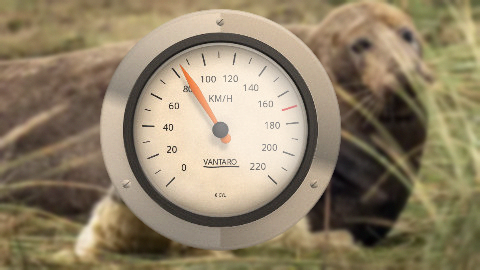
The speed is 85
